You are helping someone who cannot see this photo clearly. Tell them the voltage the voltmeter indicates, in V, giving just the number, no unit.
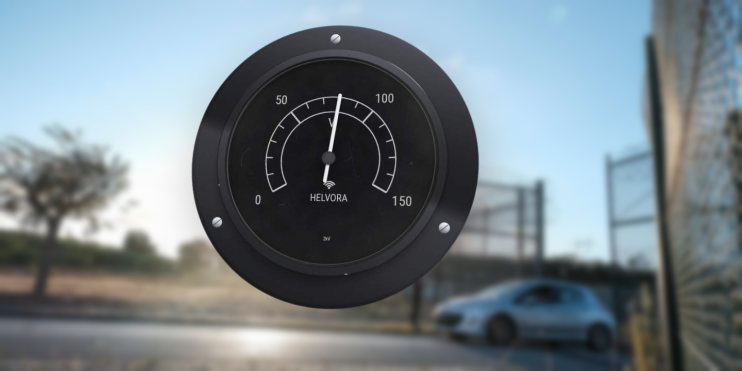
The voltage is 80
